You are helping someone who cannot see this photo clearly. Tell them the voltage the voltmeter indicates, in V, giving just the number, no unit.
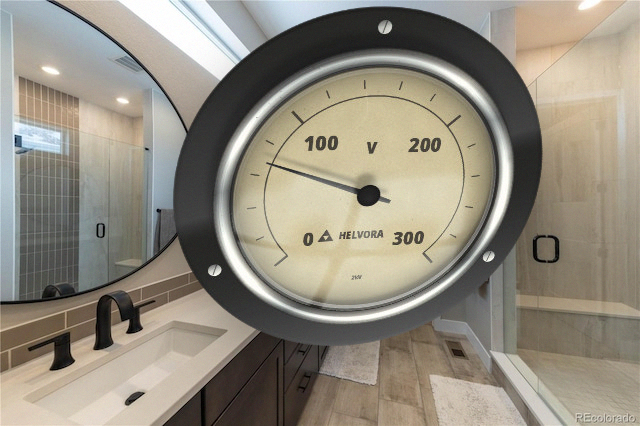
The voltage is 70
